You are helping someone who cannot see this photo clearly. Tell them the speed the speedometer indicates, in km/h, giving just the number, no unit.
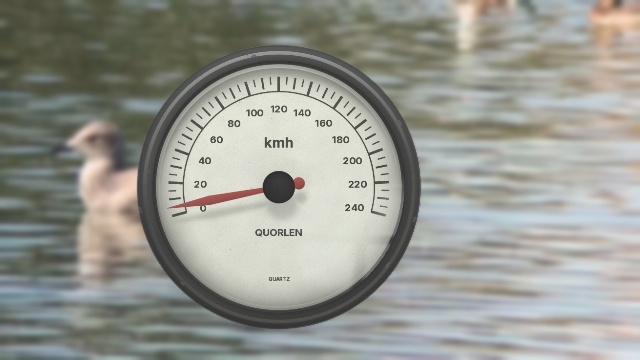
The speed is 5
